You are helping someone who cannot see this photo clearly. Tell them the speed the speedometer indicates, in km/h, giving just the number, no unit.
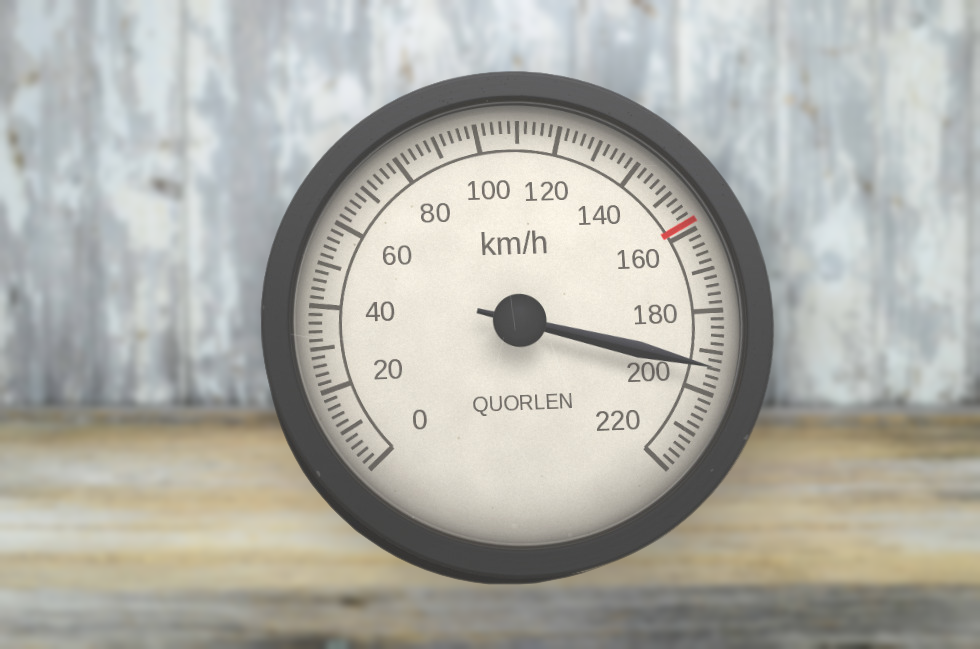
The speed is 194
